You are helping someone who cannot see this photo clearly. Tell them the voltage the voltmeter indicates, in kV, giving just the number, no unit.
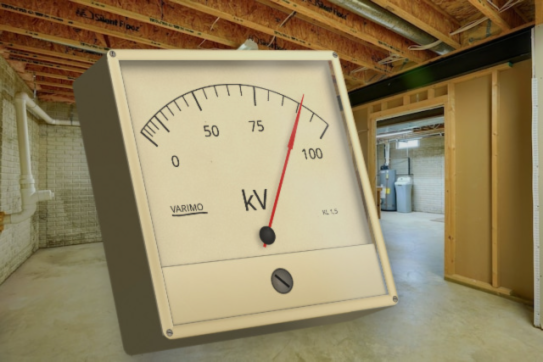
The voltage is 90
